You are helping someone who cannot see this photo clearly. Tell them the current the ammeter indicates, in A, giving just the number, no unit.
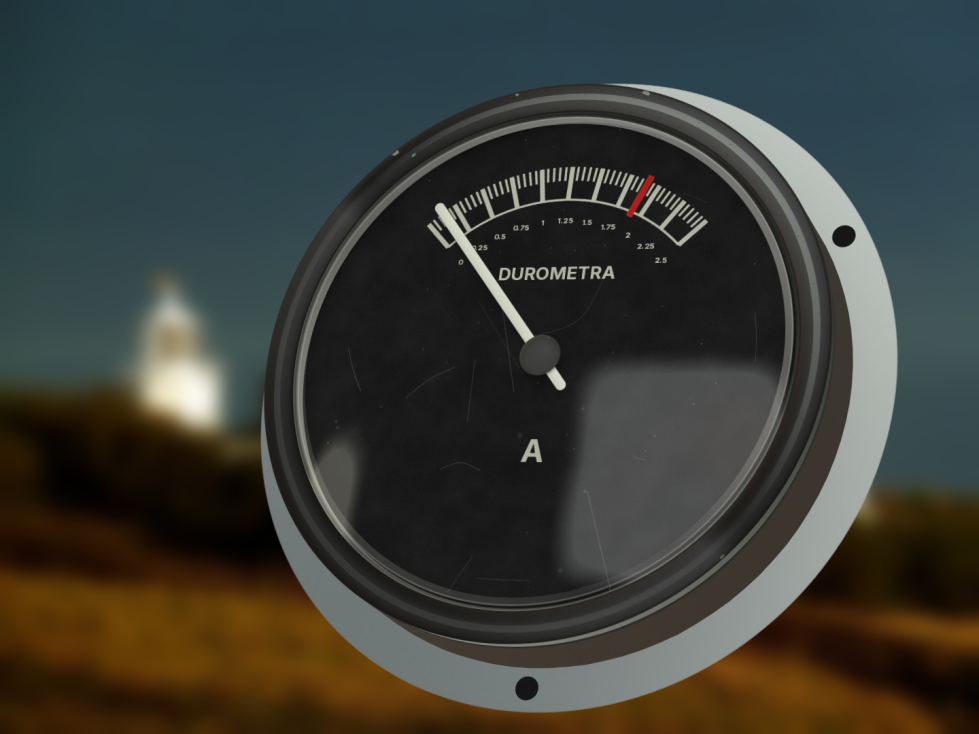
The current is 0.15
